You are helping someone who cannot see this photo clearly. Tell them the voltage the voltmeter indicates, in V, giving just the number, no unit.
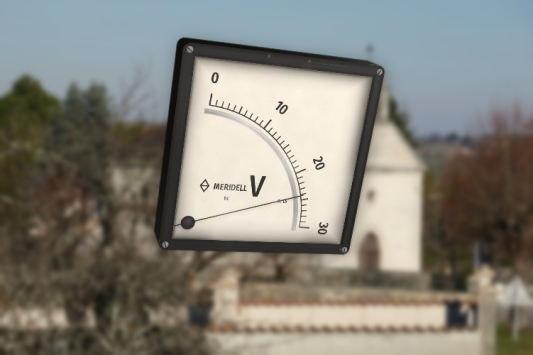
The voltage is 24
